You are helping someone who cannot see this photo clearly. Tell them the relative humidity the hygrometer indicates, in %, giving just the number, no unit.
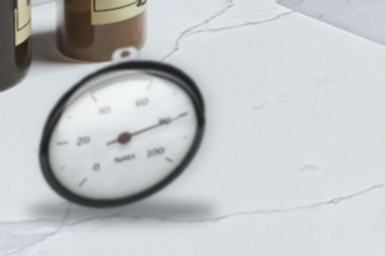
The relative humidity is 80
